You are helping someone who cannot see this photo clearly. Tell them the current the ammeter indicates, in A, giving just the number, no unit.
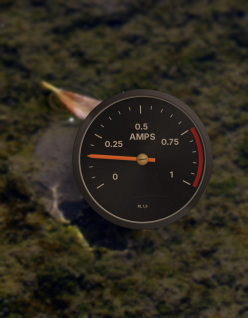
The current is 0.15
